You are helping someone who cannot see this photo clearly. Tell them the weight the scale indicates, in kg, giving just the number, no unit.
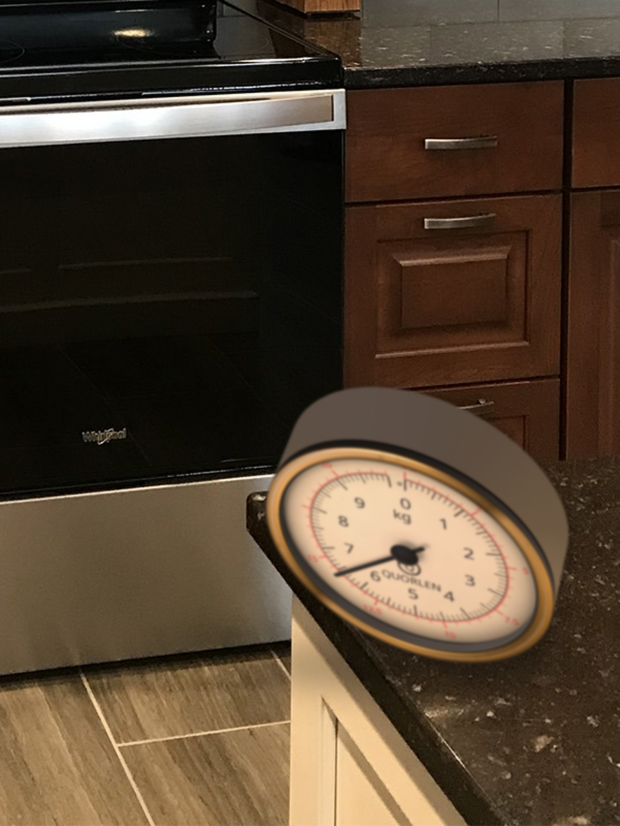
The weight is 6.5
